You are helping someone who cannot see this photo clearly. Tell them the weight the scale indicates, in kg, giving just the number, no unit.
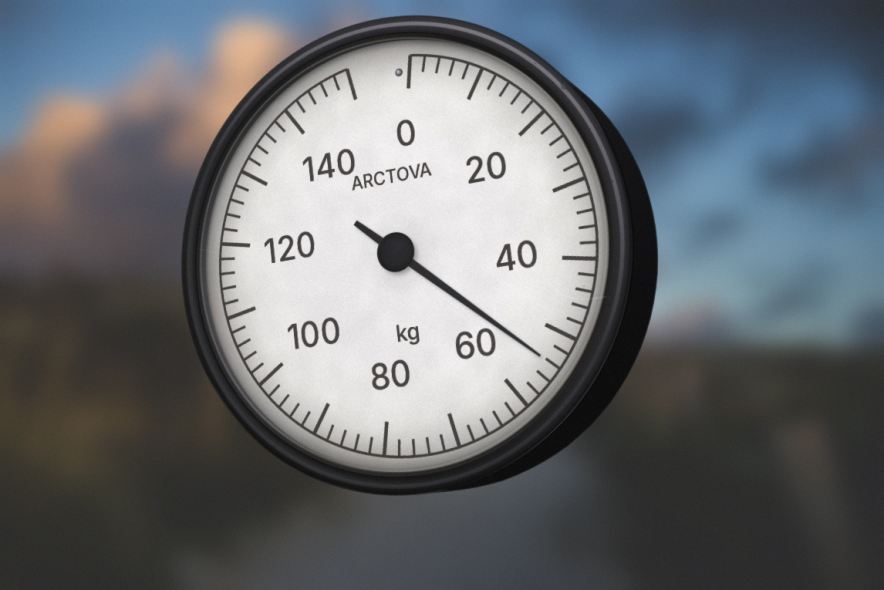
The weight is 54
